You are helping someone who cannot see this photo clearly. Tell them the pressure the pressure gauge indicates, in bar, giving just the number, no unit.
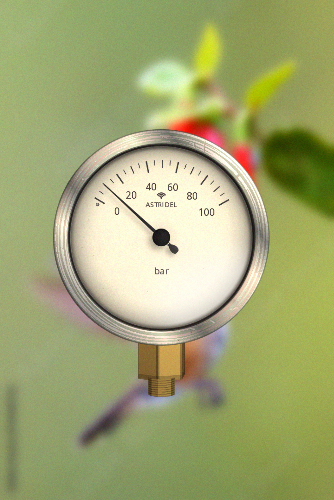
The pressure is 10
